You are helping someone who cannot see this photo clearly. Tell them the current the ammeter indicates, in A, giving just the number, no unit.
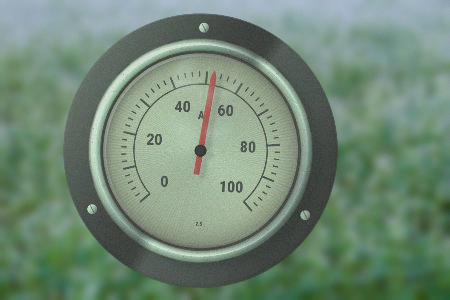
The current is 52
